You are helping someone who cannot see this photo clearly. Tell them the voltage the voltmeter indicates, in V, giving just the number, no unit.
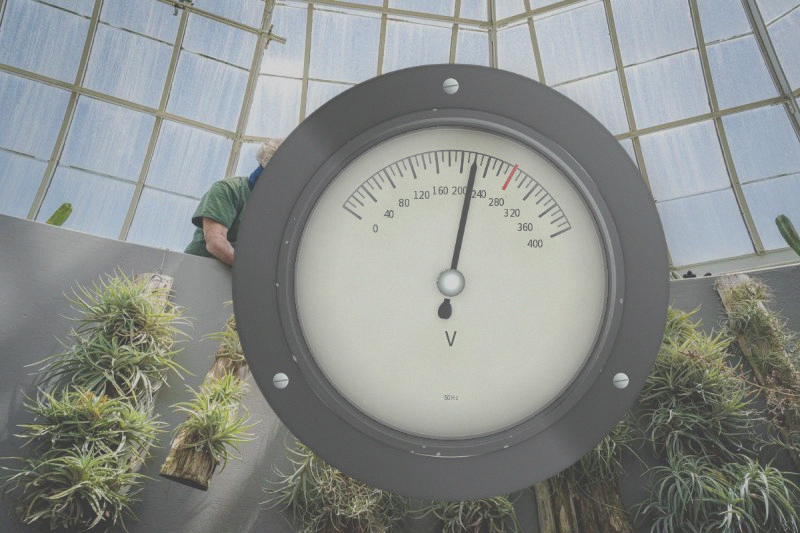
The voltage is 220
